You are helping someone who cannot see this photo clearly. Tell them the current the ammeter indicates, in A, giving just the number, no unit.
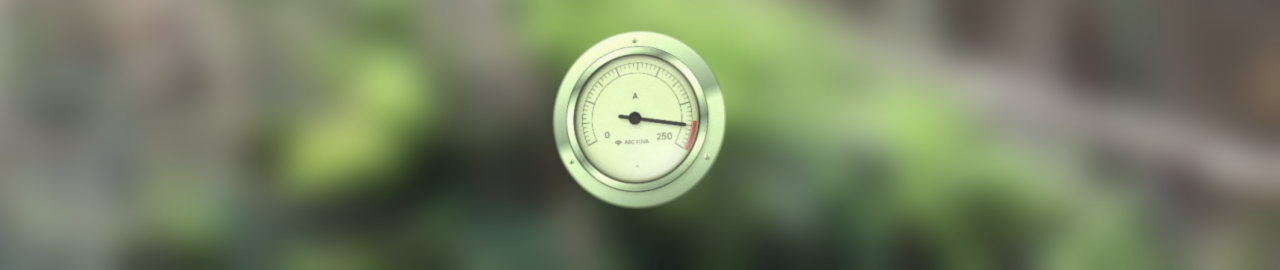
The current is 225
